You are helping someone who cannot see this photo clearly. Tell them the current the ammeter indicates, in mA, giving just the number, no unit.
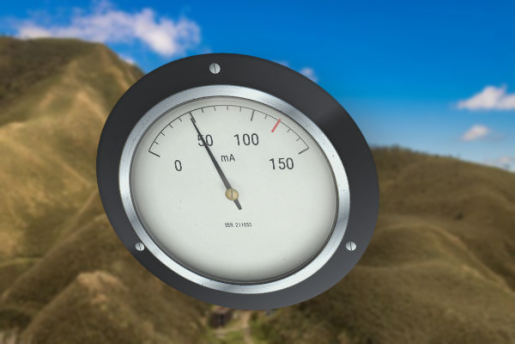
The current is 50
